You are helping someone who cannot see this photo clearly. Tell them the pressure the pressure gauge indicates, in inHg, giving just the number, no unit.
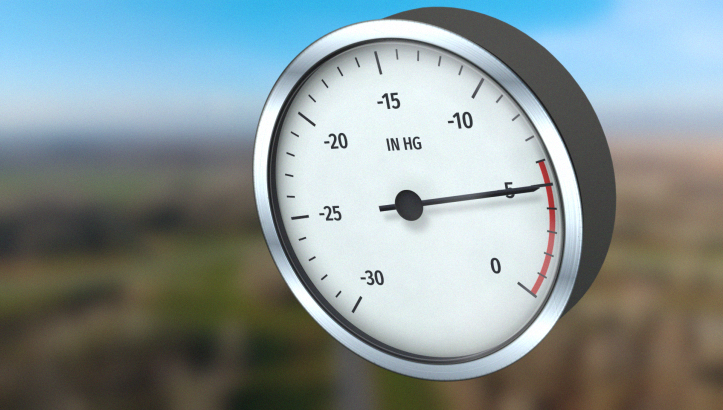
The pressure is -5
